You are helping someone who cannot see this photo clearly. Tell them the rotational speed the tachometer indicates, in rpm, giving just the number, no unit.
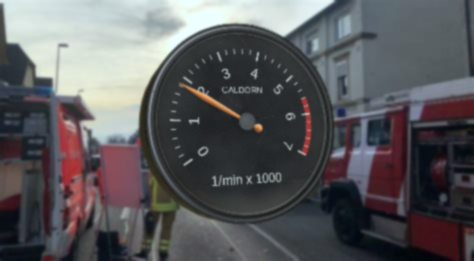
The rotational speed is 1800
